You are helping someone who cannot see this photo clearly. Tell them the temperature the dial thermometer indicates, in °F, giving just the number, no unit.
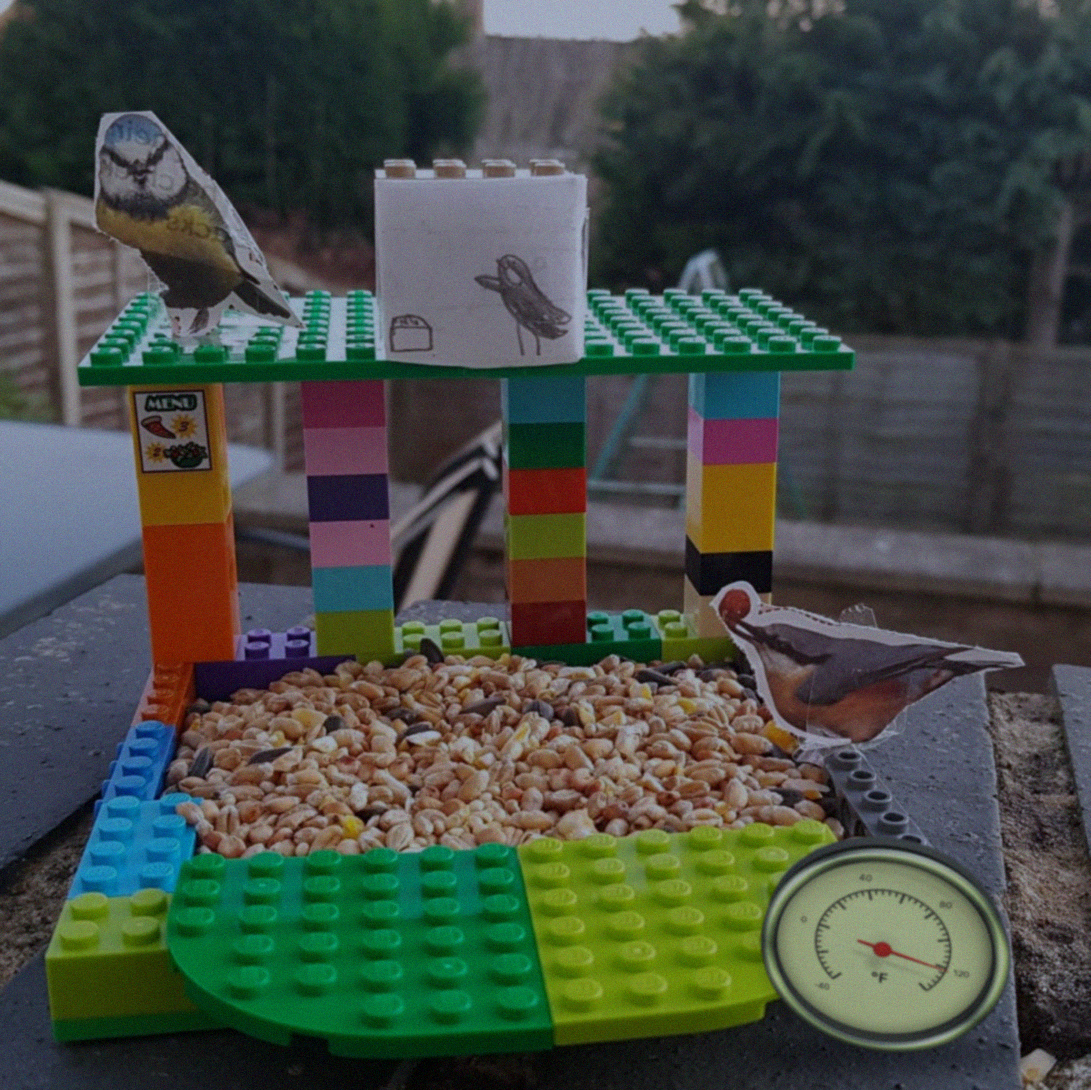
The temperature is 120
